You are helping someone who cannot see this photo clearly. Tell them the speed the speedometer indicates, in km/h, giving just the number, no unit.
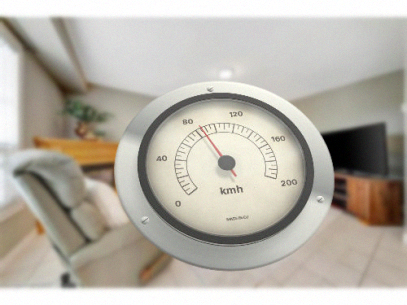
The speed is 85
